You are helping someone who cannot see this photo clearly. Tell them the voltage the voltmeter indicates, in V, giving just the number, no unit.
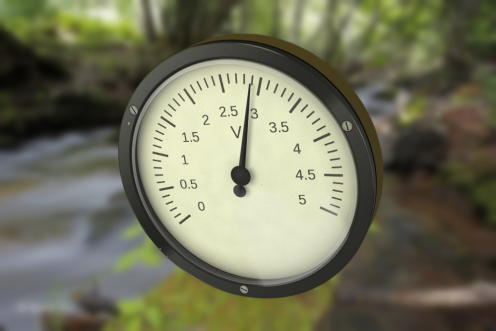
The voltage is 2.9
